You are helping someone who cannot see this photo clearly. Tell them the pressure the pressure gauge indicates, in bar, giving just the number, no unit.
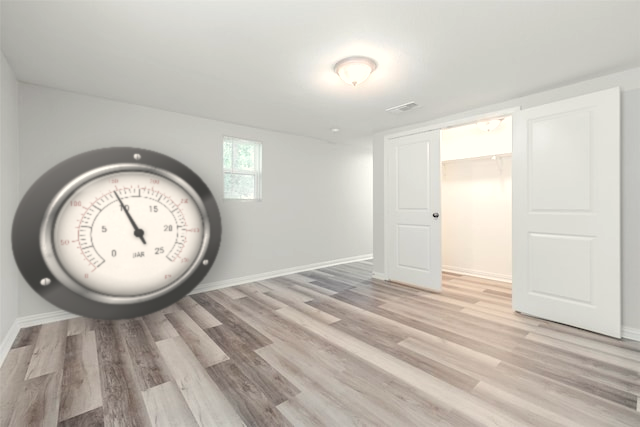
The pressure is 10
